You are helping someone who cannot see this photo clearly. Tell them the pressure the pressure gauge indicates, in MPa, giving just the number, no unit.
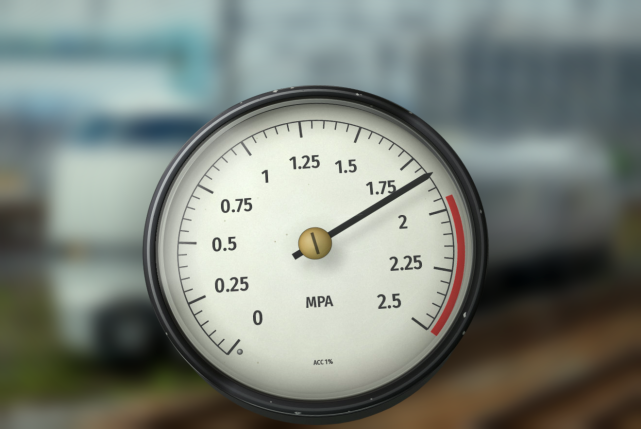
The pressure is 1.85
